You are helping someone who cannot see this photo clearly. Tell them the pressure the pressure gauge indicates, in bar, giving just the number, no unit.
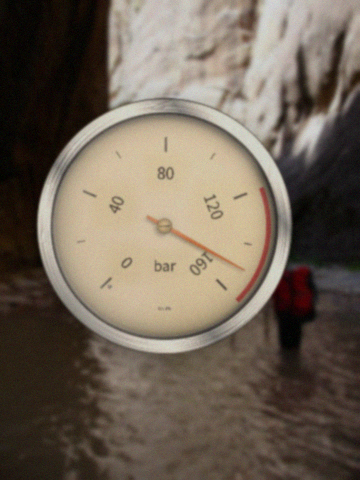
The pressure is 150
